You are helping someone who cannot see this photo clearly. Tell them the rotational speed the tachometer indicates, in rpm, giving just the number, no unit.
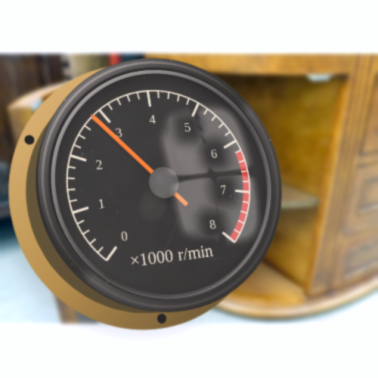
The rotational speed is 2800
